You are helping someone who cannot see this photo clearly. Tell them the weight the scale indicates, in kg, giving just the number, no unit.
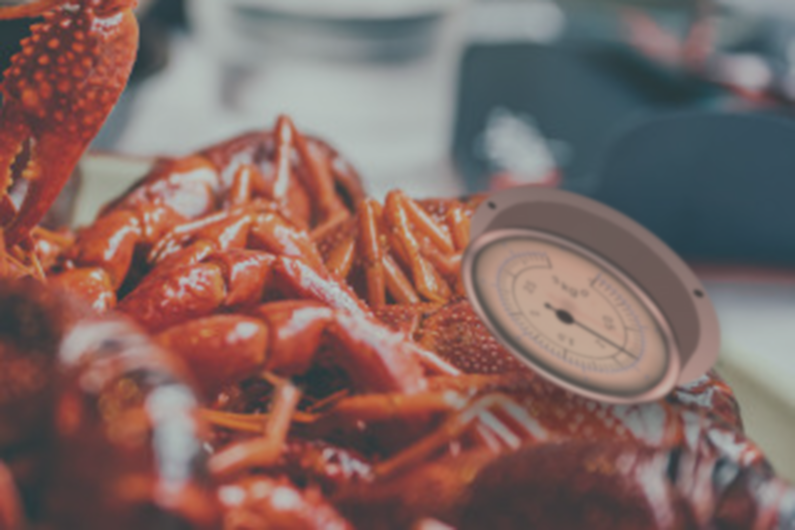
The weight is 0.75
